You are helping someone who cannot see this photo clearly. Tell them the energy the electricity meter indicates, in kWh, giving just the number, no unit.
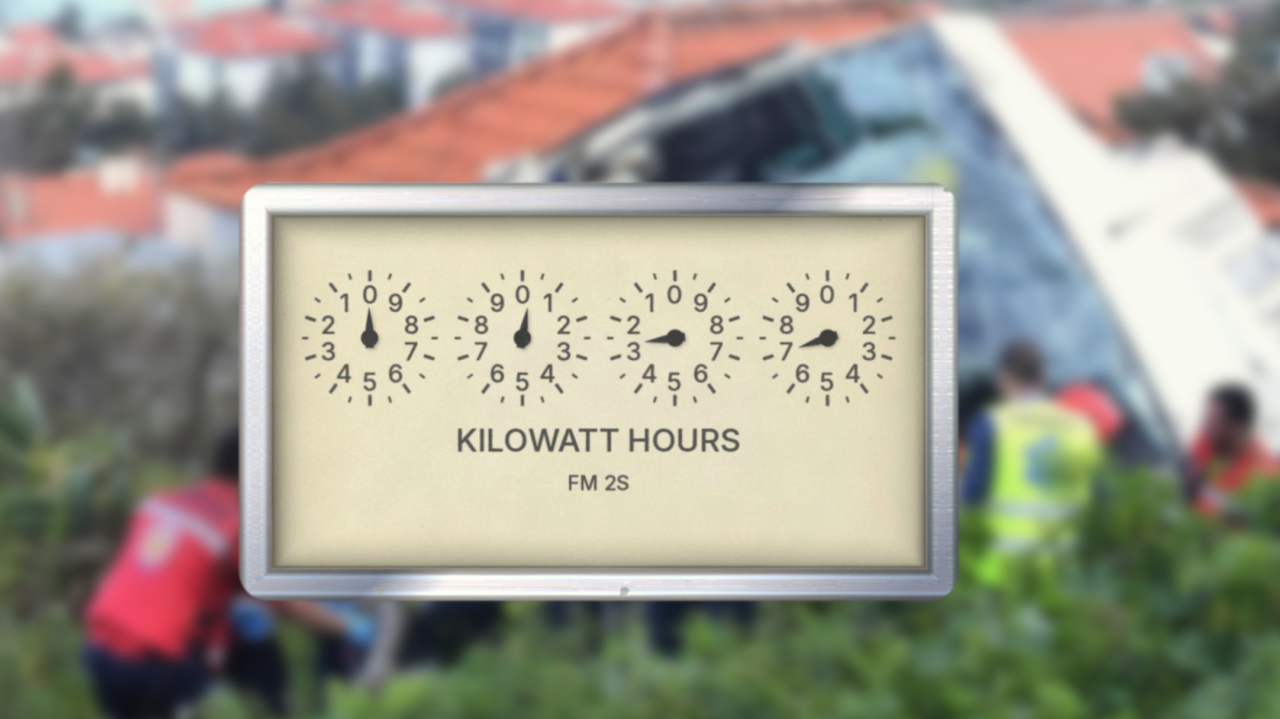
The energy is 27
